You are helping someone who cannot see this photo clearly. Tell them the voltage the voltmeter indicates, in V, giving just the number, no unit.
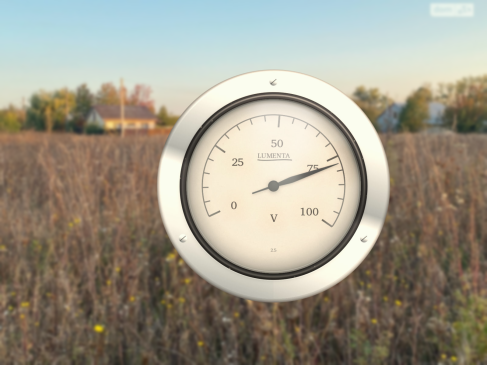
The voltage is 77.5
